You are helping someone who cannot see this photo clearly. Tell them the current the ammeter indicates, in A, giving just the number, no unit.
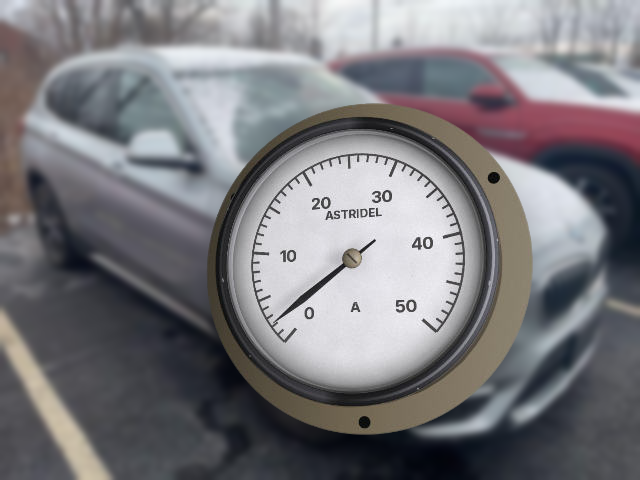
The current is 2
